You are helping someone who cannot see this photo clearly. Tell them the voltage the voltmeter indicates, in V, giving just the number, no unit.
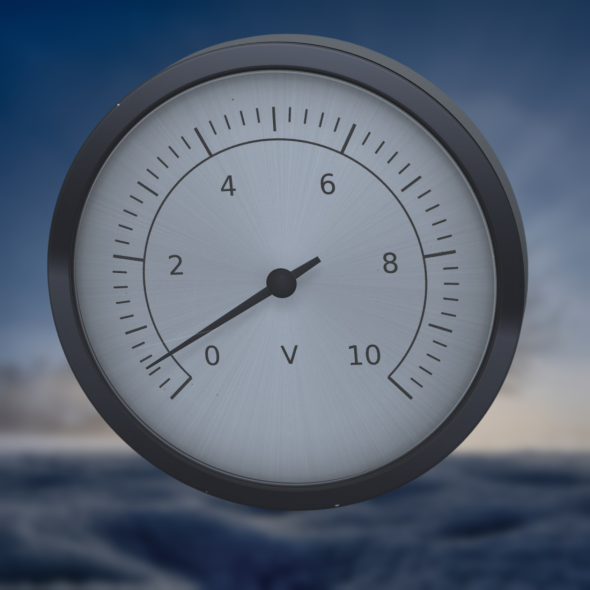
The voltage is 0.5
